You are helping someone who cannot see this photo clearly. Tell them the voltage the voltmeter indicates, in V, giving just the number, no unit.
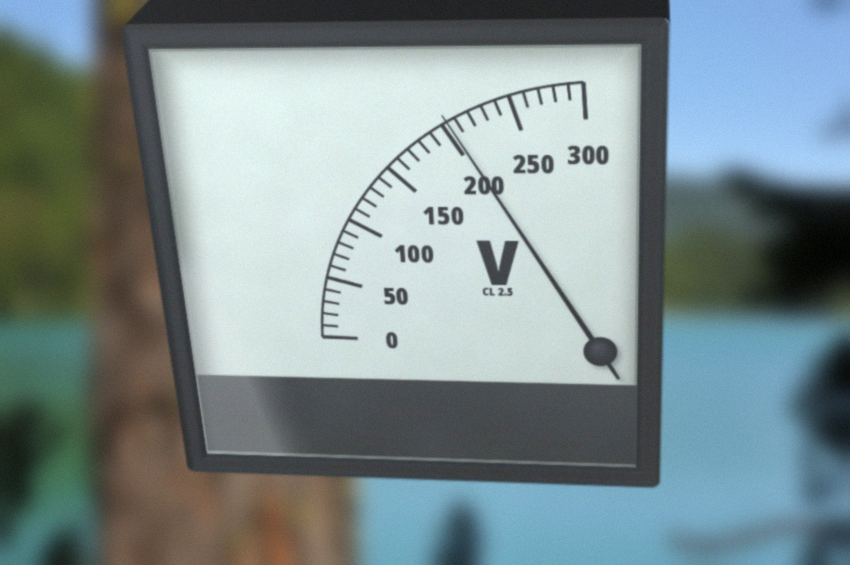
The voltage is 205
